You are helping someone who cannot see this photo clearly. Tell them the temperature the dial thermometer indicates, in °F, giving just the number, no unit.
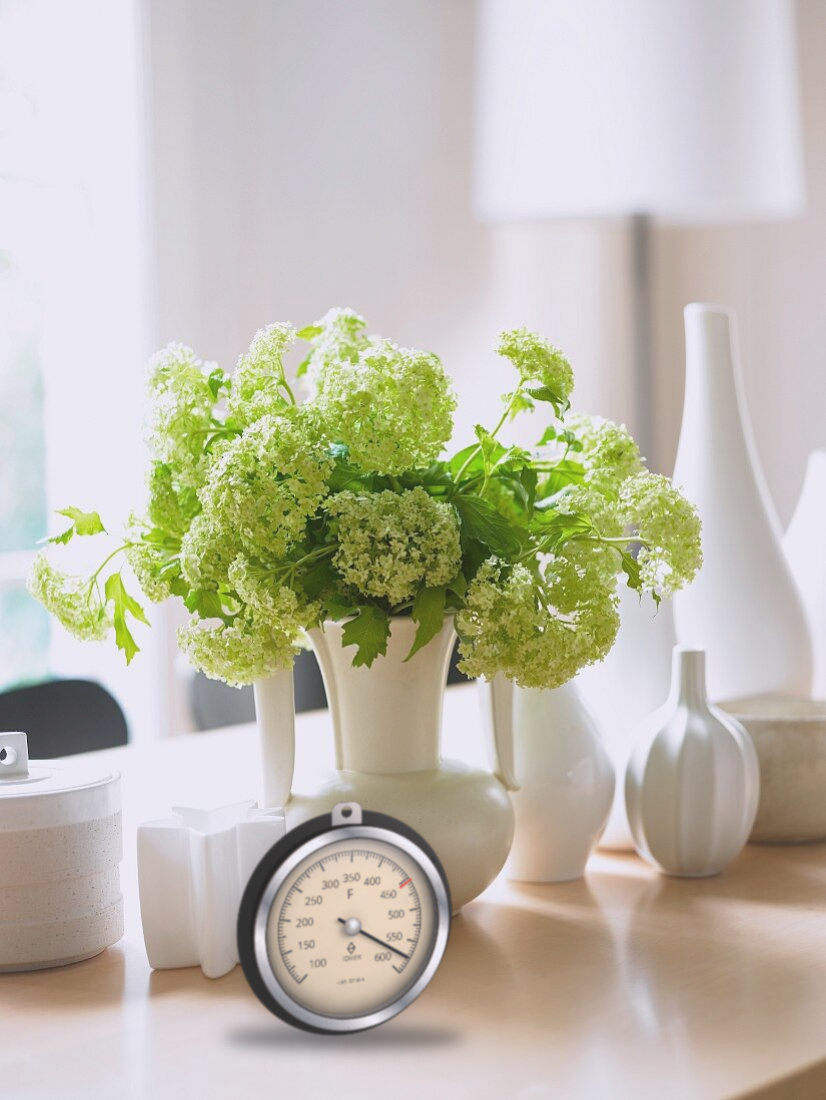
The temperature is 575
